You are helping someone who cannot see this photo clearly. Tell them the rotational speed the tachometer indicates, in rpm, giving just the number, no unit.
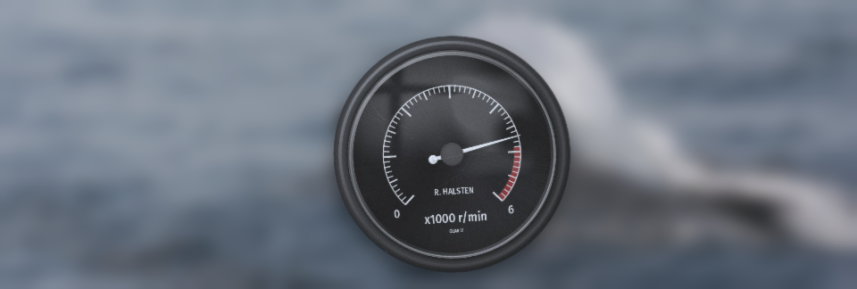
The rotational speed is 4700
